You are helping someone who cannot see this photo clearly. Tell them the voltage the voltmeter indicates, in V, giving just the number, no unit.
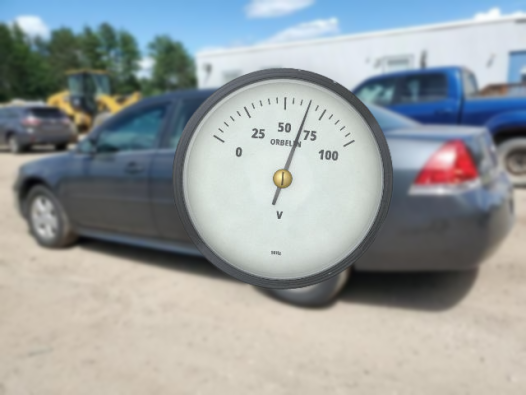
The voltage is 65
